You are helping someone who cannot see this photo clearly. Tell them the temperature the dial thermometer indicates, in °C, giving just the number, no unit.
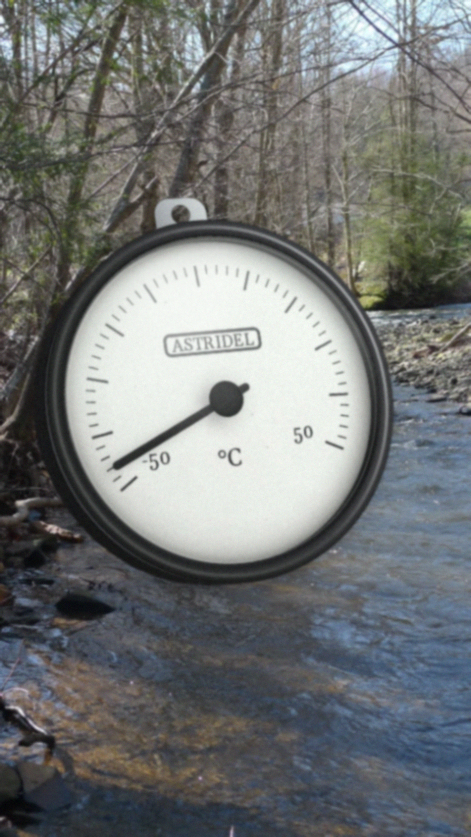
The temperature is -46
